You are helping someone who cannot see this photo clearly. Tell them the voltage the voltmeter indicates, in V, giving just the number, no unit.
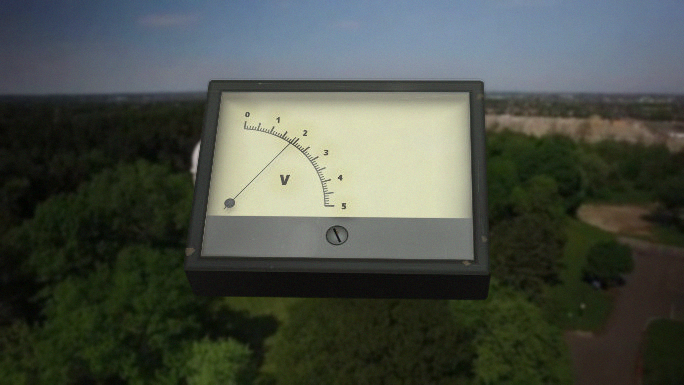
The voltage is 2
